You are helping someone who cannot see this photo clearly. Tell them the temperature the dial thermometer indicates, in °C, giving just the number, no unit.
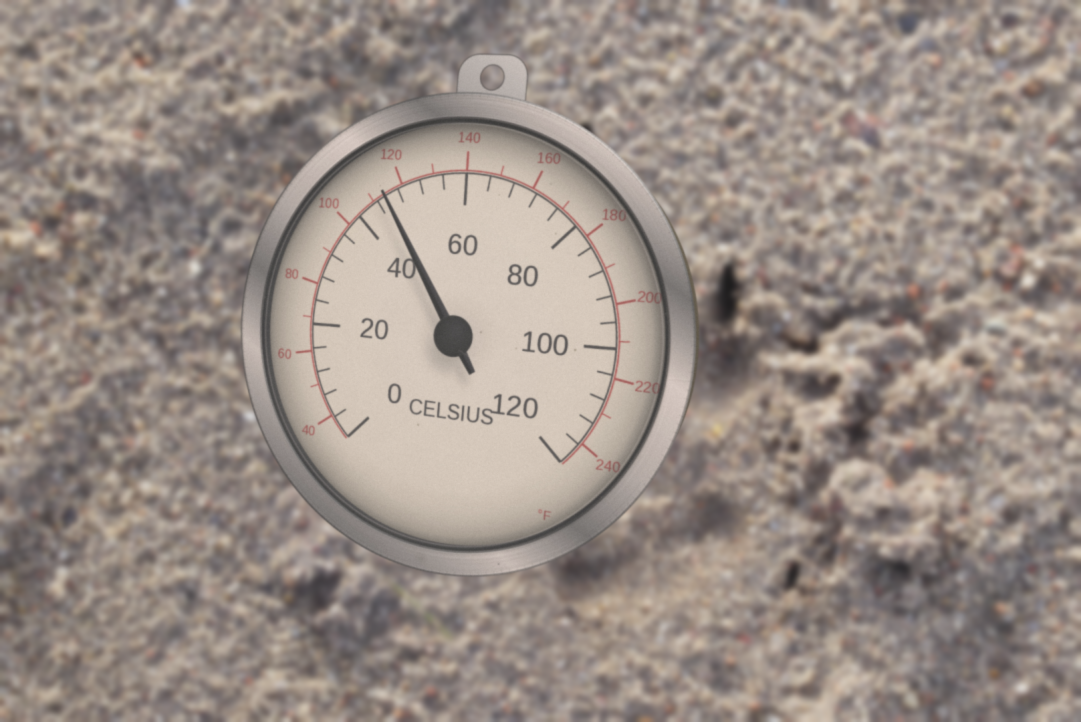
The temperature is 46
